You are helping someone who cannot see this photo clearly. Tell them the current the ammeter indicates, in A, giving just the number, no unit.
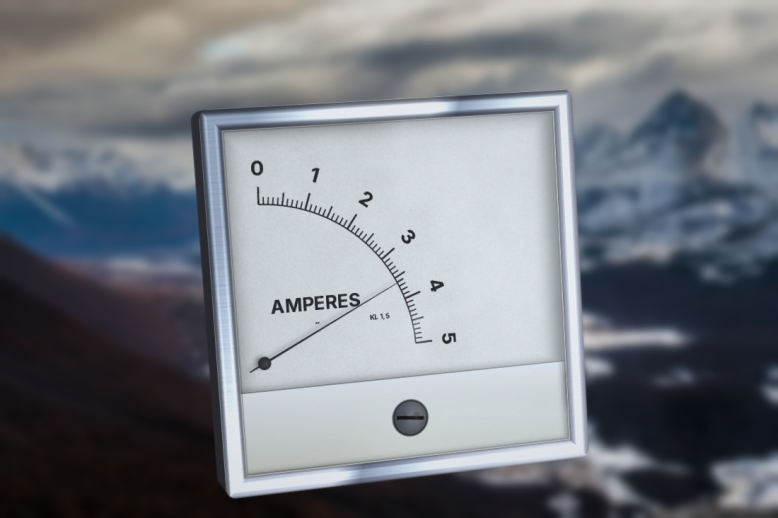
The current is 3.6
